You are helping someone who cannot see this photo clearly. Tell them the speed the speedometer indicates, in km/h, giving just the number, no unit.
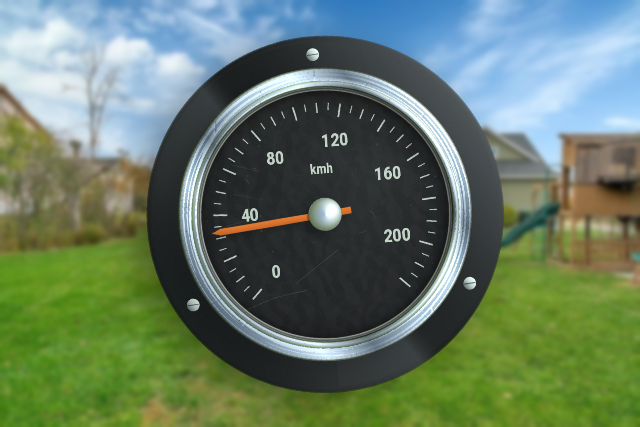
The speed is 32.5
